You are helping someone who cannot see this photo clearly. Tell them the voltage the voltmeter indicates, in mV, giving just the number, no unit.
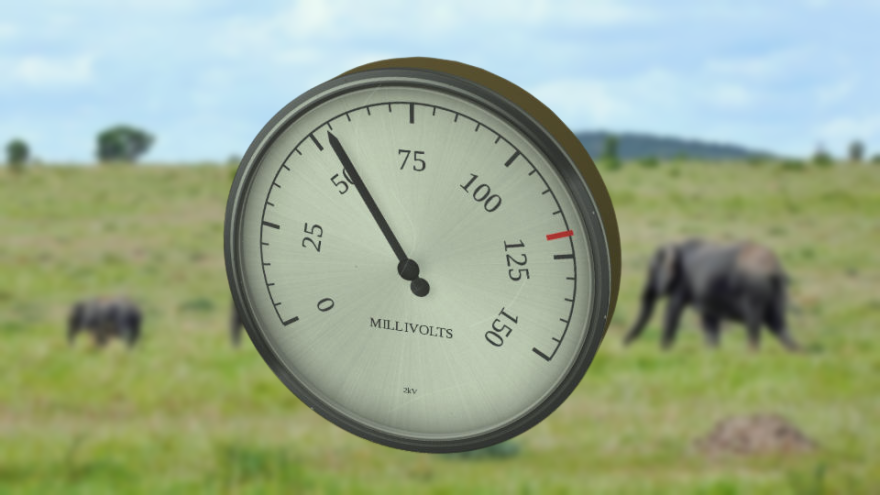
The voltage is 55
